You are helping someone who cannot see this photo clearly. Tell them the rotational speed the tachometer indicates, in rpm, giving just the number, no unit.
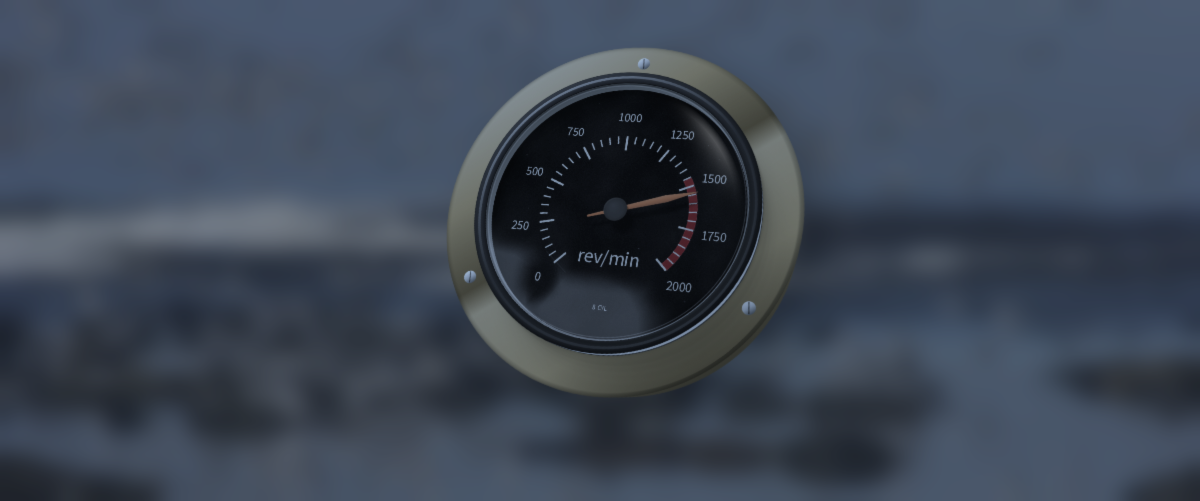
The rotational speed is 1550
